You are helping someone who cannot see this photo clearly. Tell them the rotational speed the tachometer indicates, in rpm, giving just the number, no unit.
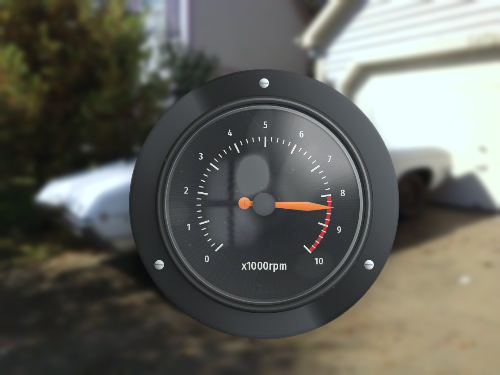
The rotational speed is 8400
